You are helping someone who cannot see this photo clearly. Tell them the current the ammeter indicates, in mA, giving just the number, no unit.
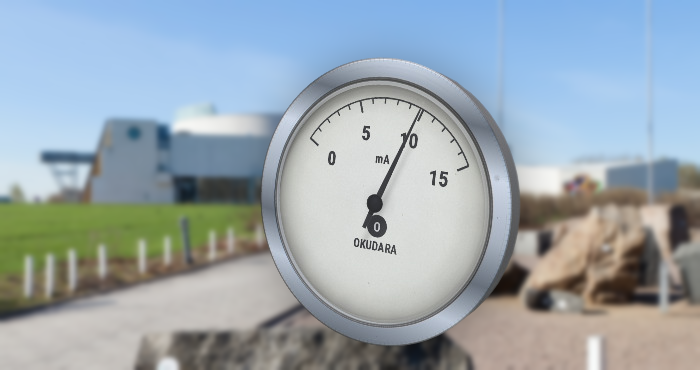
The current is 10
